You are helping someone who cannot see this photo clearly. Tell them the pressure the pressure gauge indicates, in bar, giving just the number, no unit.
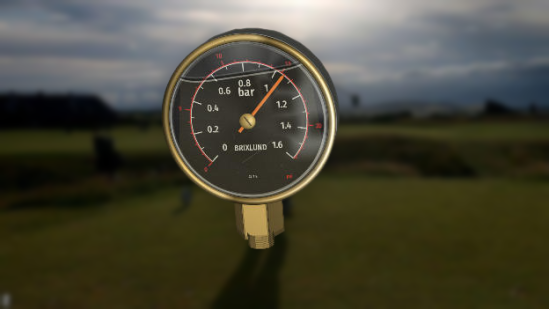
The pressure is 1.05
